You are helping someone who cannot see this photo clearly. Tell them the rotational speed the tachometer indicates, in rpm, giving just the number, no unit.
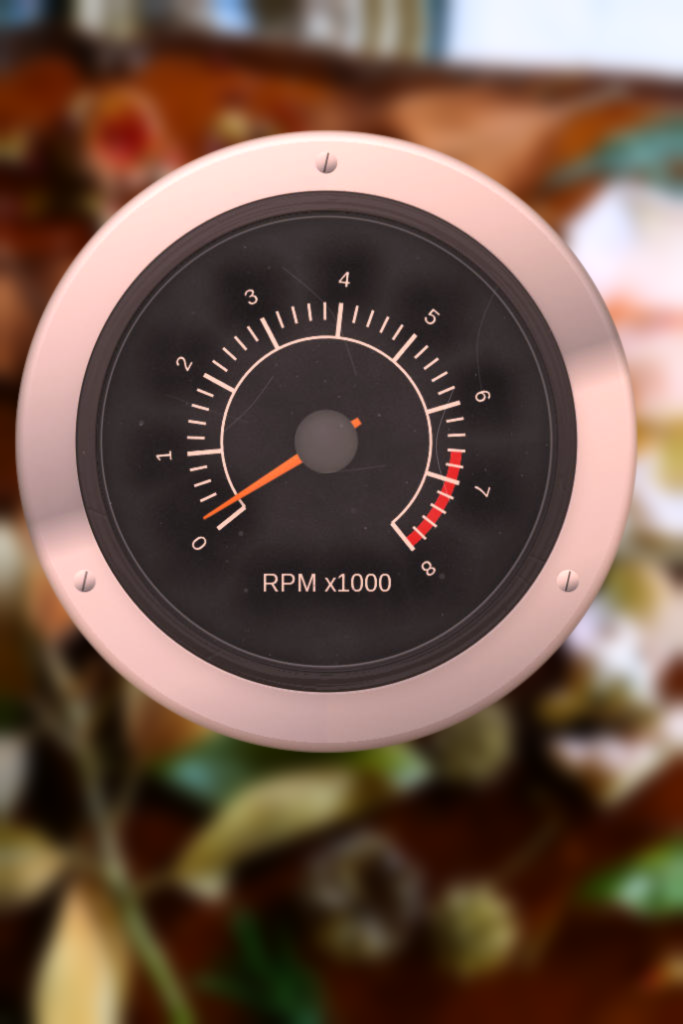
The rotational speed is 200
